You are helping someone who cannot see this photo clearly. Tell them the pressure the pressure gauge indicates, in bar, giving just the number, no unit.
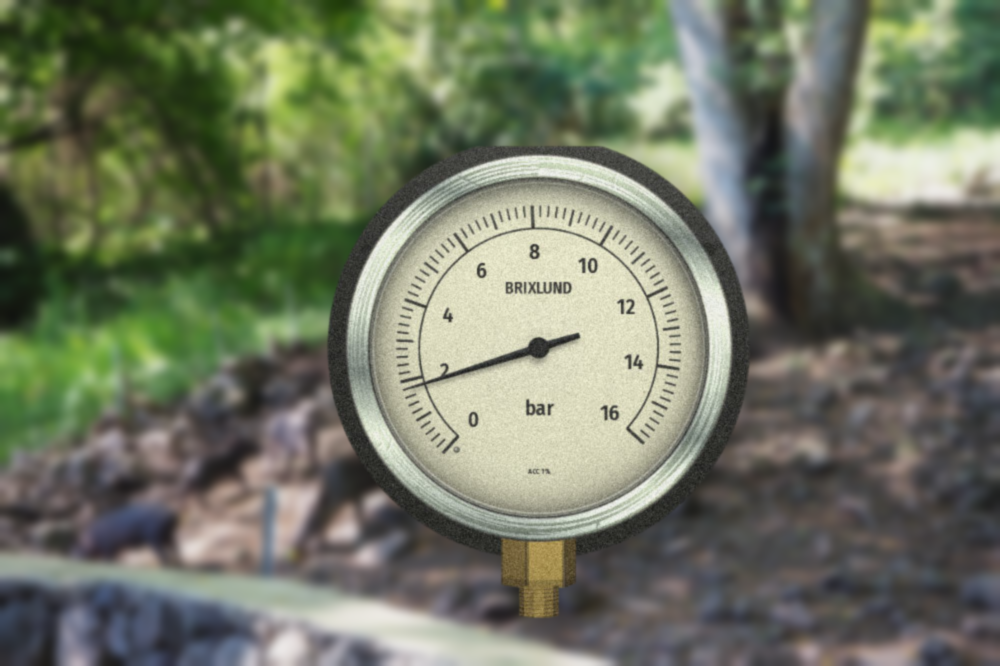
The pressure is 1.8
